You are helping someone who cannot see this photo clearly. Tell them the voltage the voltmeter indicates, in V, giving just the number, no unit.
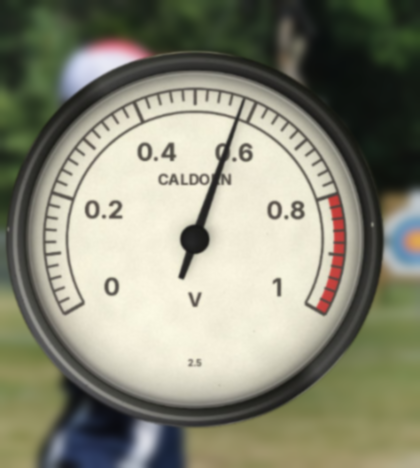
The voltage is 0.58
